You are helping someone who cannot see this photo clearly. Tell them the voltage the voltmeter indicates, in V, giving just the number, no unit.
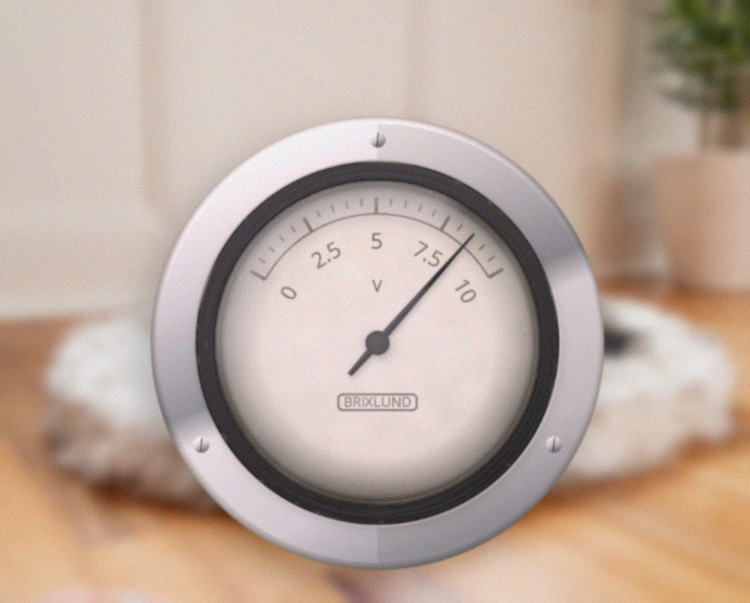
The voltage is 8.5
